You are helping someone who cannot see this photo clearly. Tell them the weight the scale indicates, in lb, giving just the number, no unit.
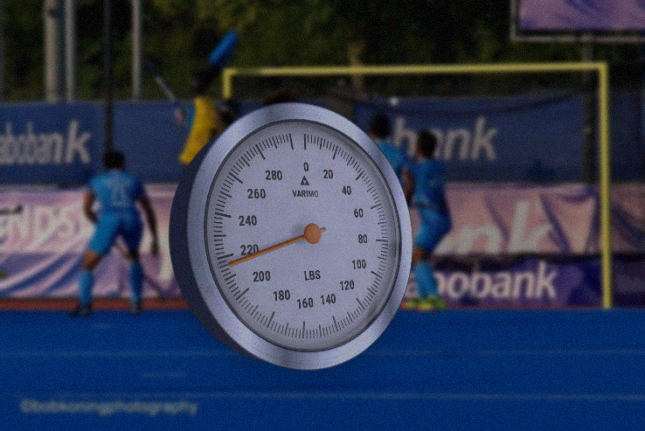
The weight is 216
